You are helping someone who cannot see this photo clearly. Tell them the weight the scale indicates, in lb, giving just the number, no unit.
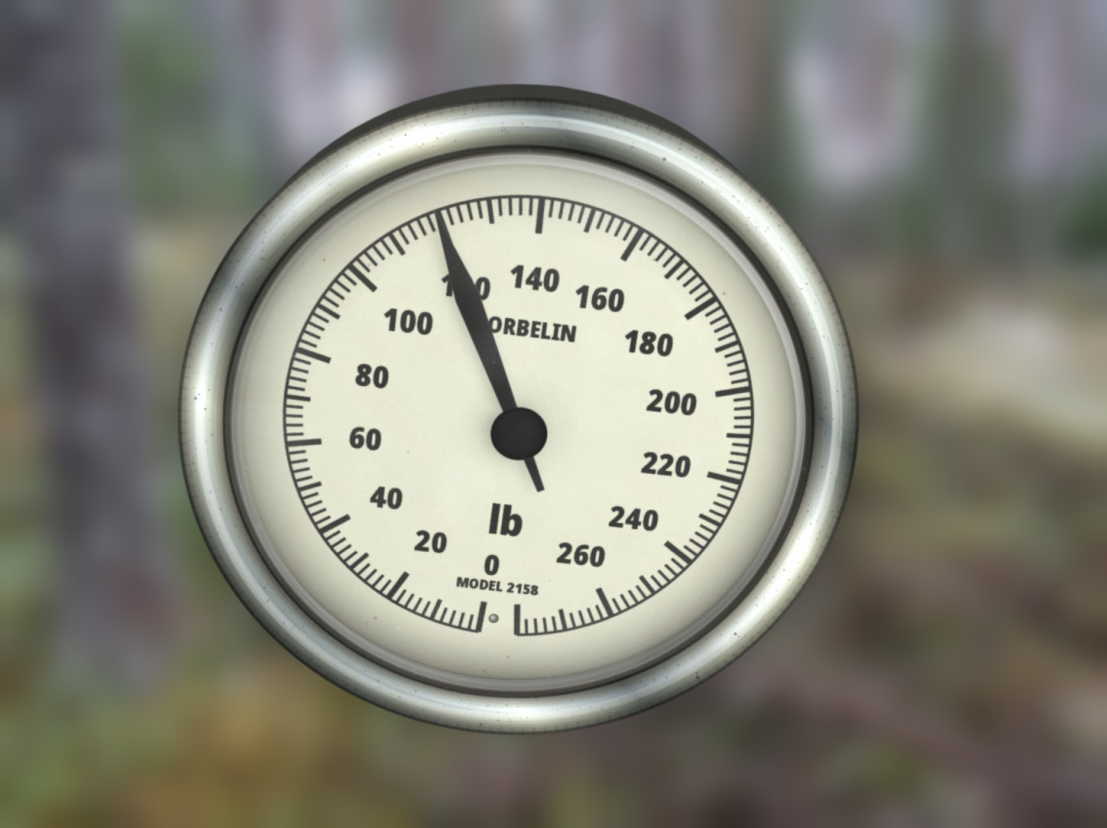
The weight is 120
